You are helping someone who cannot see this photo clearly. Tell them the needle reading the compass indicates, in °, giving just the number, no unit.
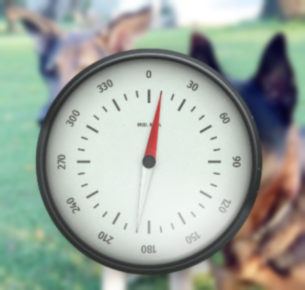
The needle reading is 10
